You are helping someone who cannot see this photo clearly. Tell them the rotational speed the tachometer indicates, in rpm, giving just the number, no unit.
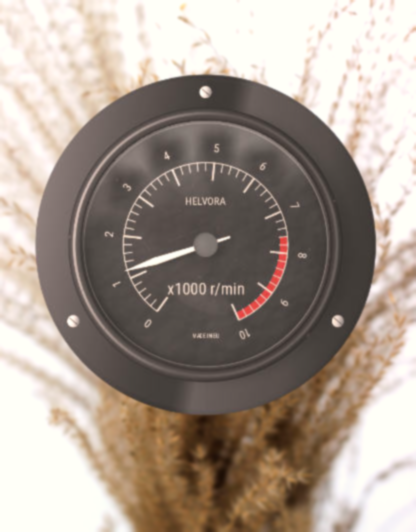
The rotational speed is 1200
